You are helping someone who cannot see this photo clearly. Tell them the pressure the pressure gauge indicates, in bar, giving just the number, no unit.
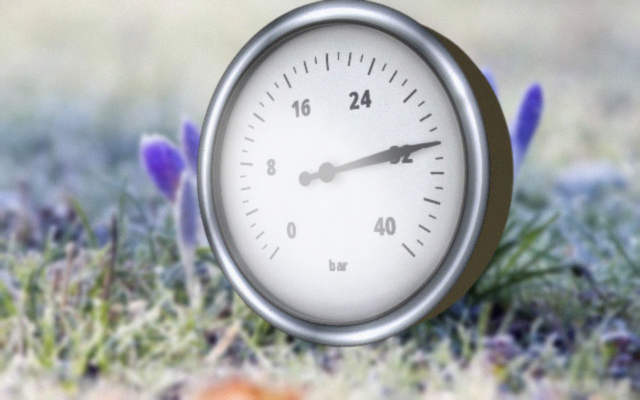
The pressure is 32
